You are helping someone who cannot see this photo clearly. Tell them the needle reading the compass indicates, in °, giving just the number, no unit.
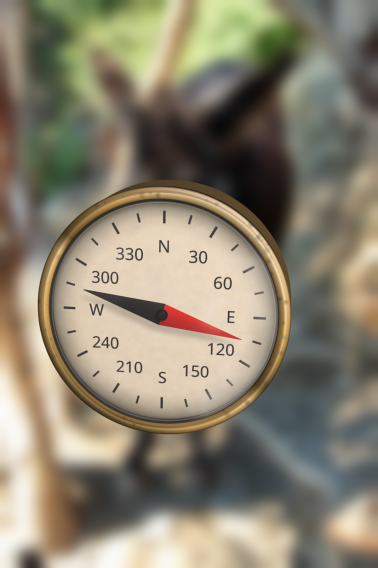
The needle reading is 105
